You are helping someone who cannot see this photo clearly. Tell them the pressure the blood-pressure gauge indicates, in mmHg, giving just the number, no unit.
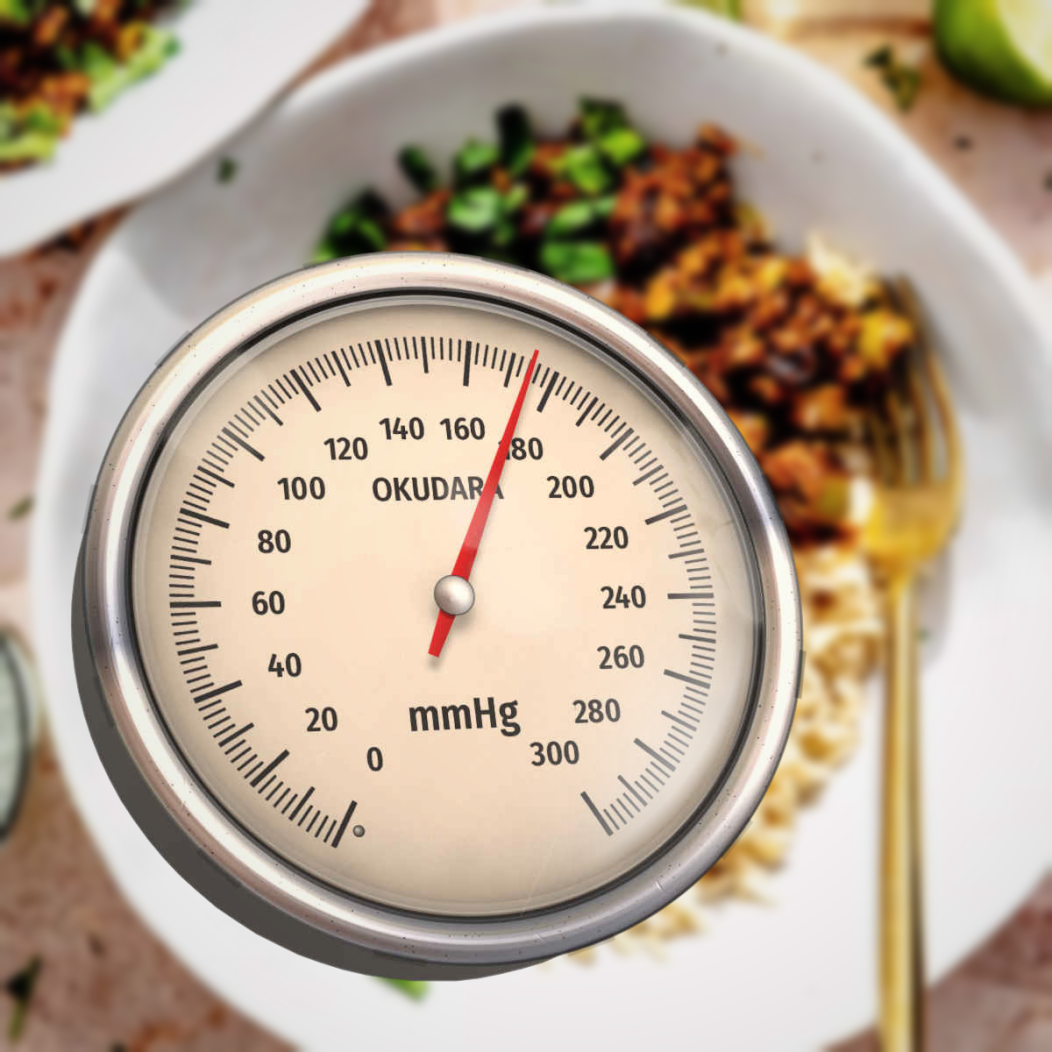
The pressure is 174
